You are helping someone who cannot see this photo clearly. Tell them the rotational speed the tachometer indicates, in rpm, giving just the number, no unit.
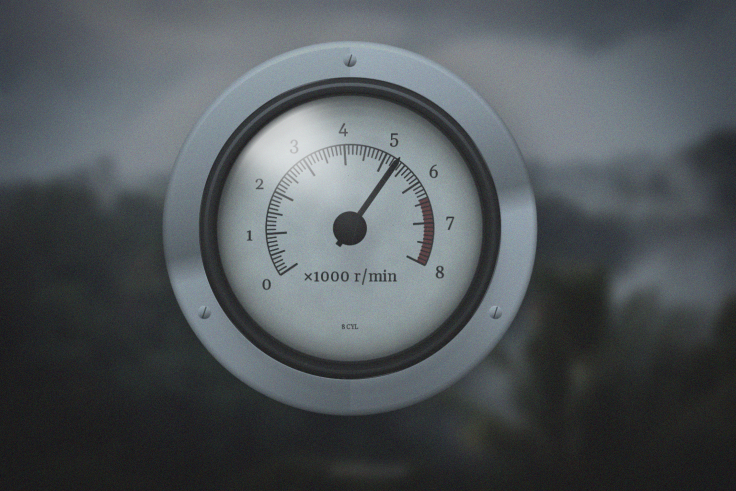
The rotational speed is 5300
